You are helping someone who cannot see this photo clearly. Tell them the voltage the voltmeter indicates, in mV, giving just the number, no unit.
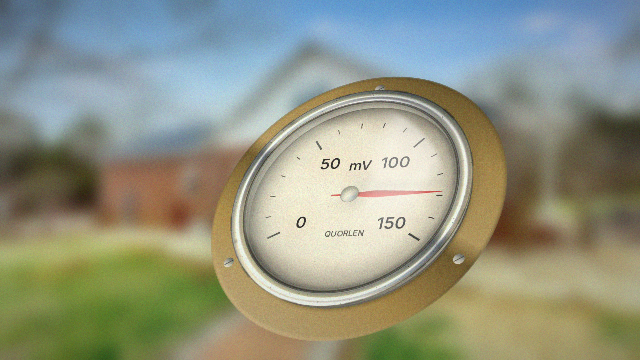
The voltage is 130
